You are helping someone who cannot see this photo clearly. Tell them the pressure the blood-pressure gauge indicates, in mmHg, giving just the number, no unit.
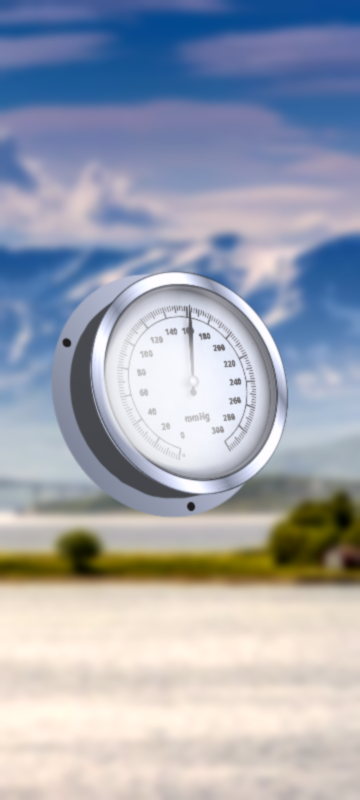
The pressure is 160
